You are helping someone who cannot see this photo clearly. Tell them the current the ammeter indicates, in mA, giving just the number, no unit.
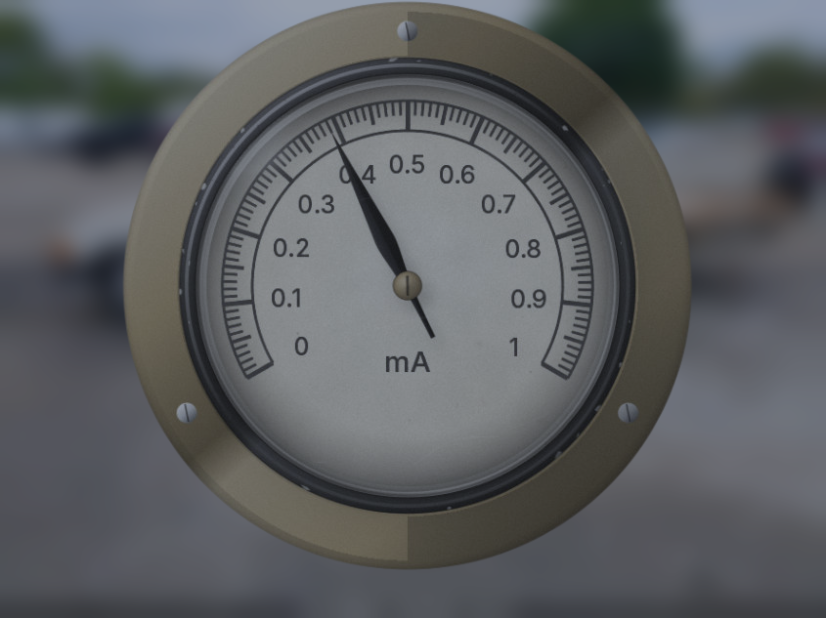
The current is 0.39
